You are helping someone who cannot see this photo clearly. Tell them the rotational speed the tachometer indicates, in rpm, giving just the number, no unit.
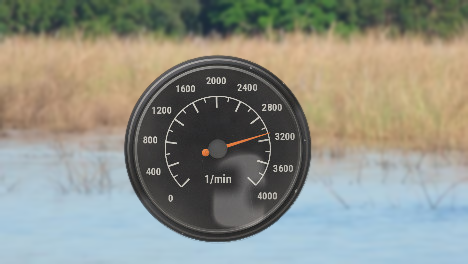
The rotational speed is 3100
